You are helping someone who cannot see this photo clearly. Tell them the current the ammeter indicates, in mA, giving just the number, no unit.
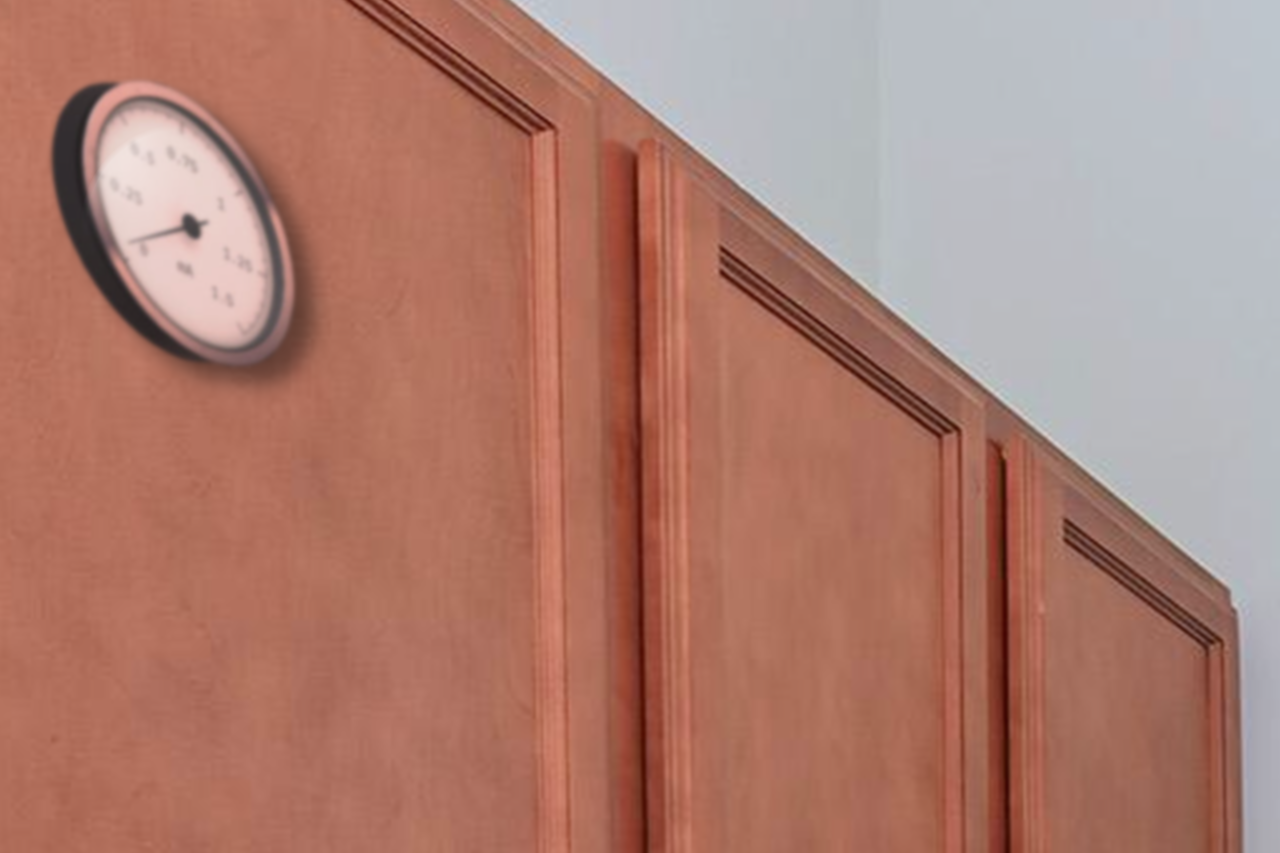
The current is 0.05
